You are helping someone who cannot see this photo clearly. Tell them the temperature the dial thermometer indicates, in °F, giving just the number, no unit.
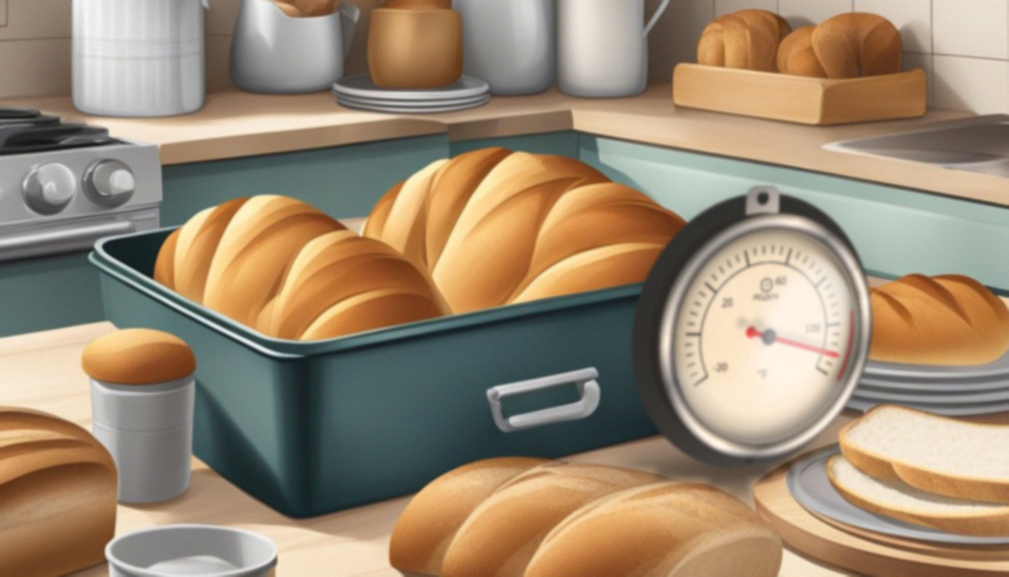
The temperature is 112
